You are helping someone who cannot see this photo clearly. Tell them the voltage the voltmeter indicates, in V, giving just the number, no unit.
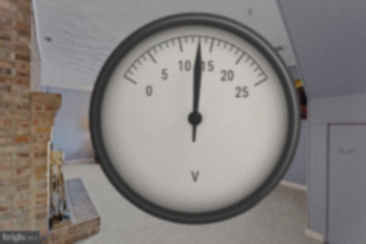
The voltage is 13
